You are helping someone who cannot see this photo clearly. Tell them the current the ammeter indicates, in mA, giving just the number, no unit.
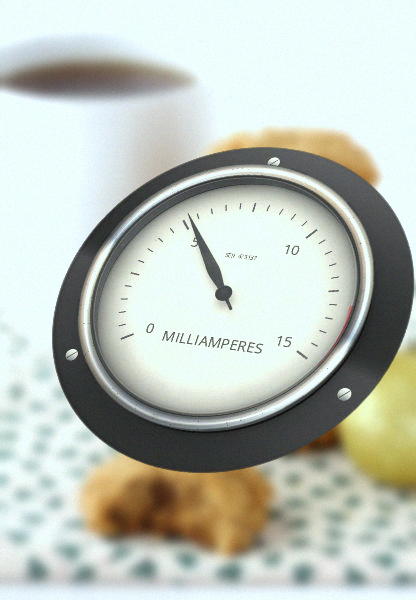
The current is 5.25
